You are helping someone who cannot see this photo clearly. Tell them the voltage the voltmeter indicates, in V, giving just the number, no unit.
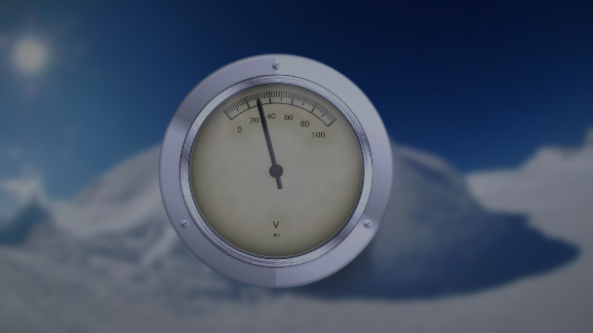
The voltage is 30
